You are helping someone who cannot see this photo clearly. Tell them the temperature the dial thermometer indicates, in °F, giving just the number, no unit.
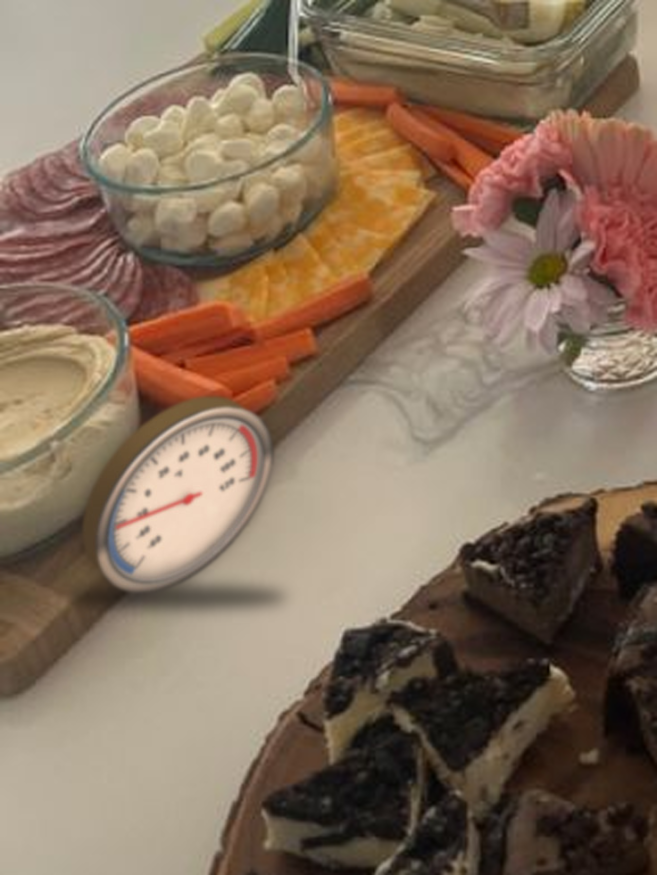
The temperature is -20
